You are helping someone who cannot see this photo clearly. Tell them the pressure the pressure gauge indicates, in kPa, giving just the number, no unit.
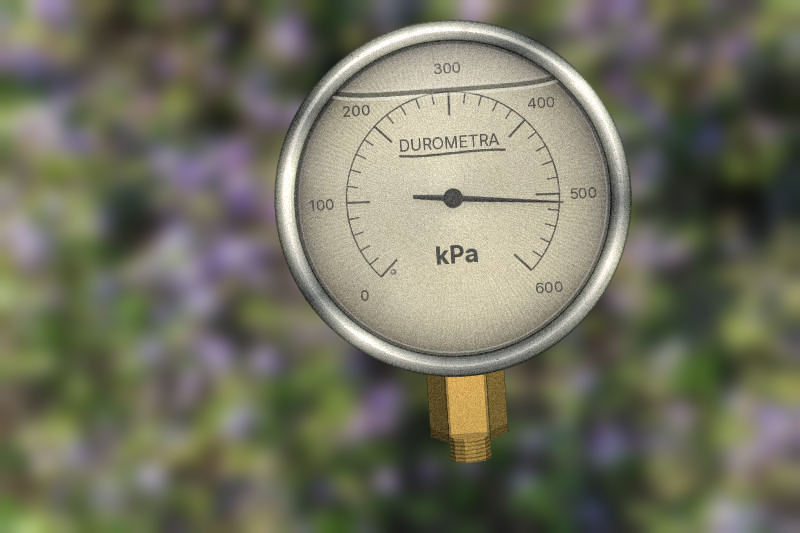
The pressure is 510
